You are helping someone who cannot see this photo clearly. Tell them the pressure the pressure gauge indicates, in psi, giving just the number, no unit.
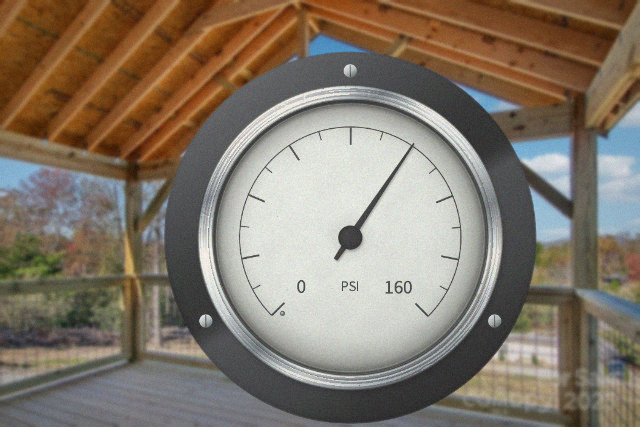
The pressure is 100
